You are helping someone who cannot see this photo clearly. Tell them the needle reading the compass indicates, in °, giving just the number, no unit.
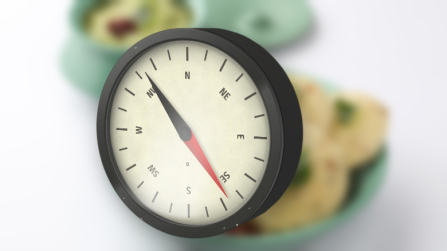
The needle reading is 142.5
